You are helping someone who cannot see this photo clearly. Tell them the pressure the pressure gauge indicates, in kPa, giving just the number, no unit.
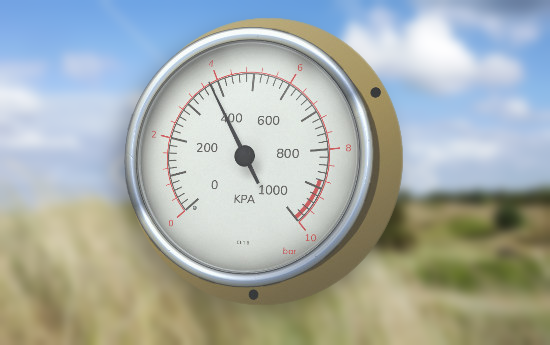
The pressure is 380
